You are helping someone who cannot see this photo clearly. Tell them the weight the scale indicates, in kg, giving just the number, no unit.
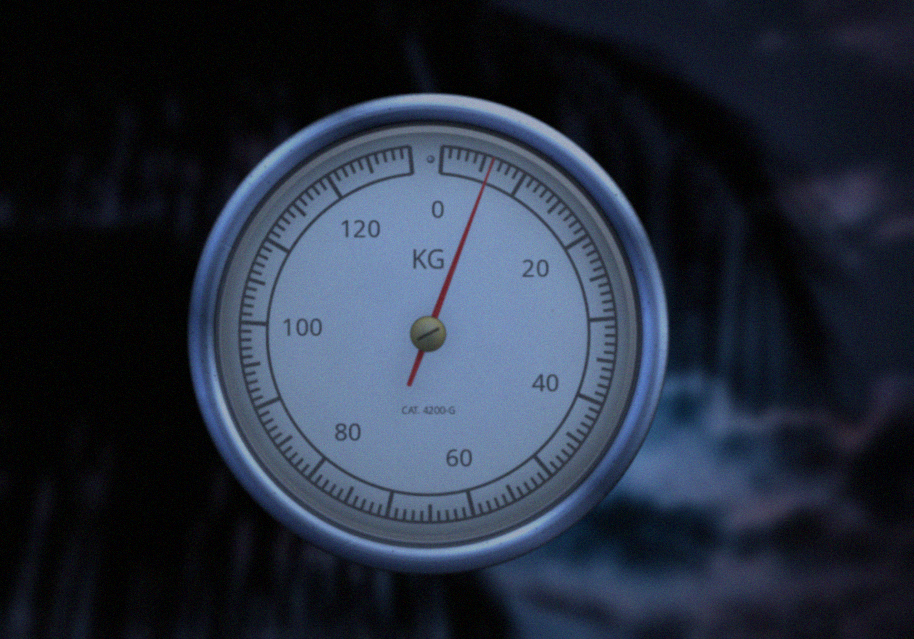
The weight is 6
